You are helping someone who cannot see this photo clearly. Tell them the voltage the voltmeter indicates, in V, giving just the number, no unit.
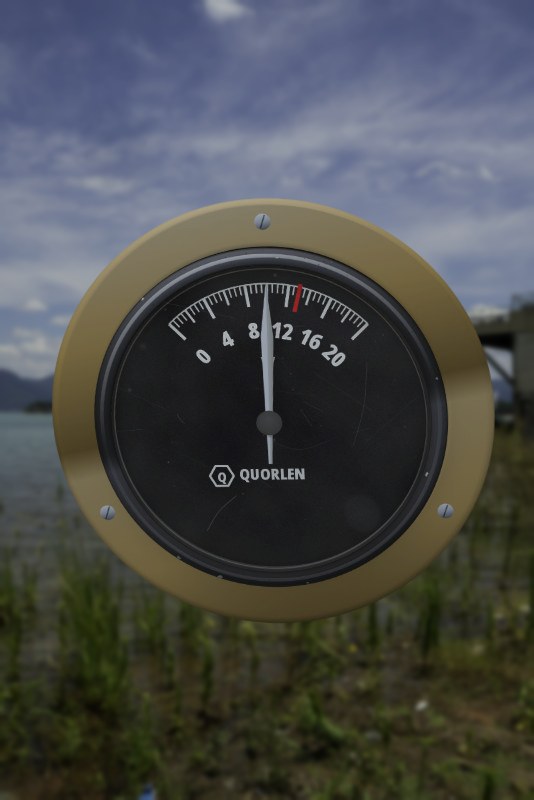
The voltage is 10
